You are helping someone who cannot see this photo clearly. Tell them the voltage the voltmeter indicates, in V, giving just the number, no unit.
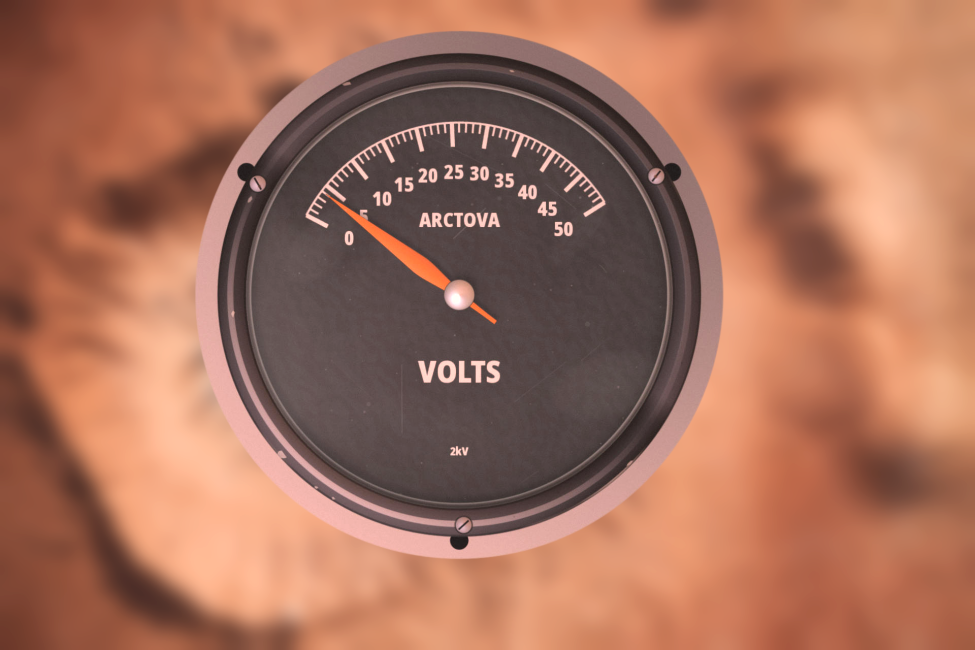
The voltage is 4
